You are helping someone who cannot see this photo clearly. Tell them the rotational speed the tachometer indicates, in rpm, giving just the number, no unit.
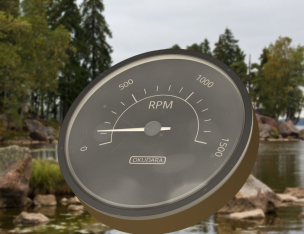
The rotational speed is 100
